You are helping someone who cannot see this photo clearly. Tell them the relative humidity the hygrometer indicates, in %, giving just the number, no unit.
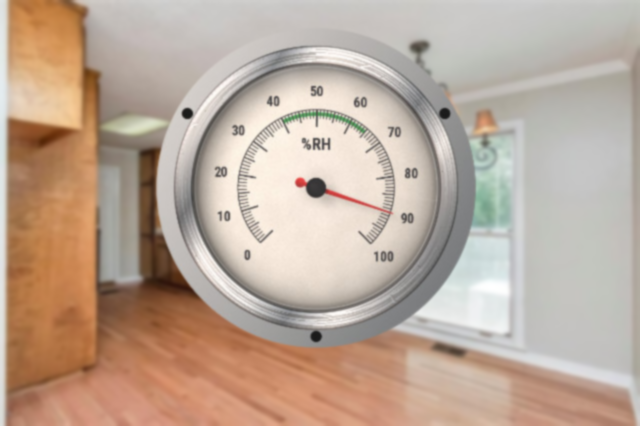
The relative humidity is 90
